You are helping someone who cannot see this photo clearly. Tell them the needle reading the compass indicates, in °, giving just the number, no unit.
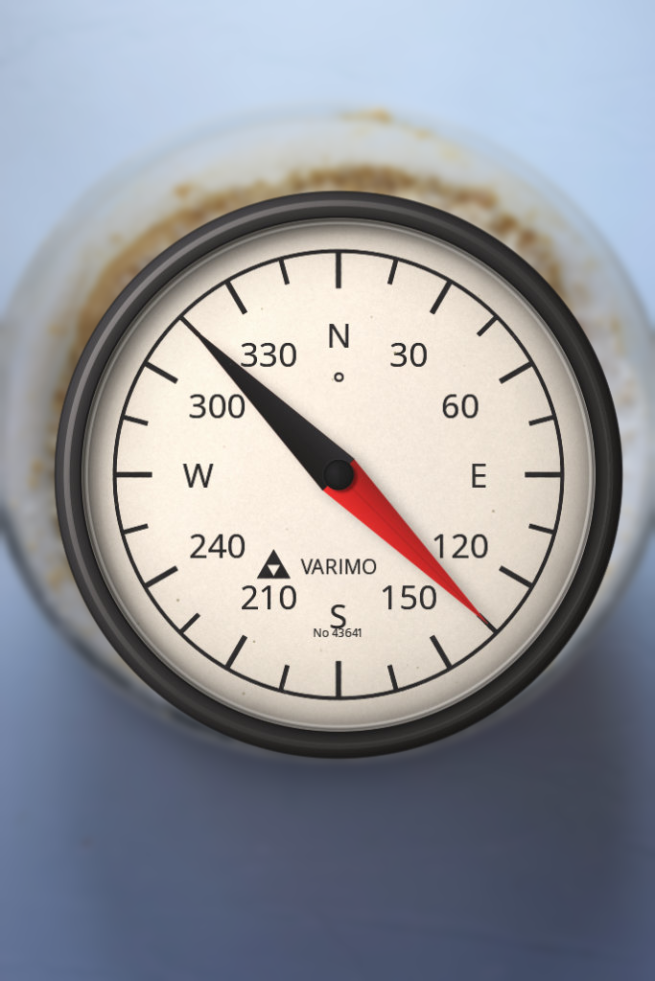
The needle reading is 135
